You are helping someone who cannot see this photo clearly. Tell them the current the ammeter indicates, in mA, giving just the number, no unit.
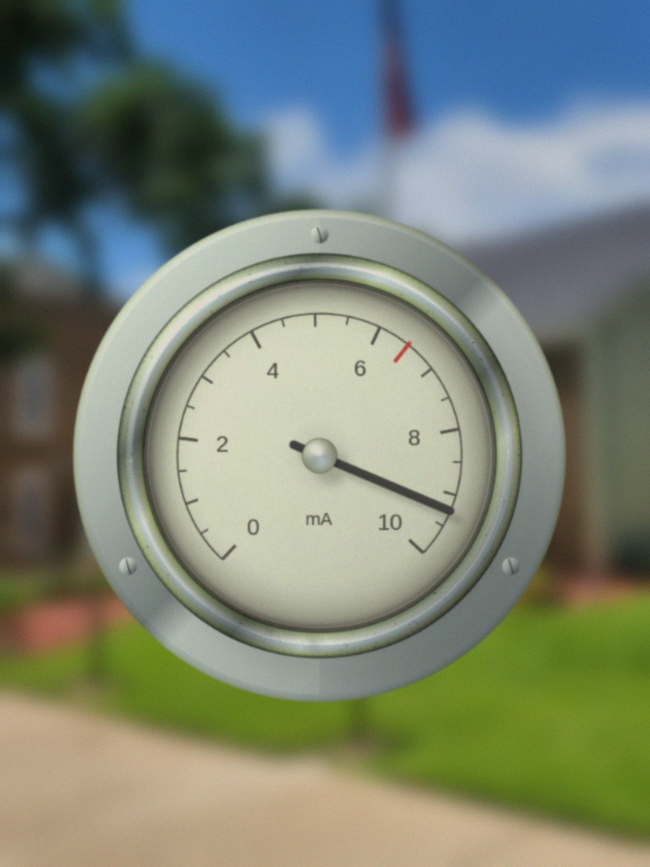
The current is 9.25
